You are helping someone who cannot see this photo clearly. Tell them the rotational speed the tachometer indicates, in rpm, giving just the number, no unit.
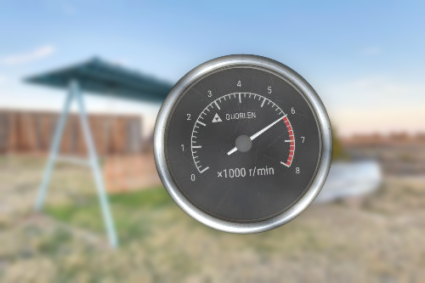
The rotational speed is 6000
